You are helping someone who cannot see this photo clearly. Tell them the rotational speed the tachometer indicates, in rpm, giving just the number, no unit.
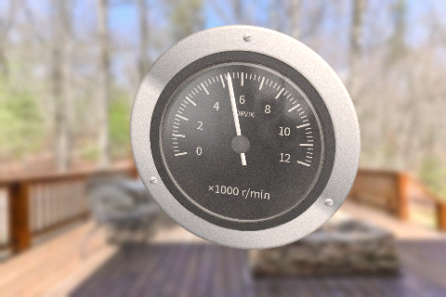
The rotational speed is 5400
